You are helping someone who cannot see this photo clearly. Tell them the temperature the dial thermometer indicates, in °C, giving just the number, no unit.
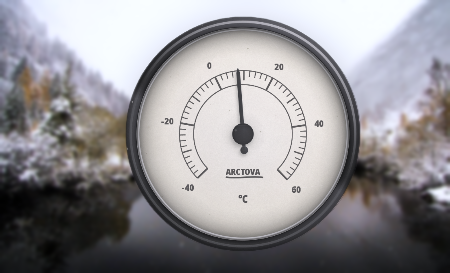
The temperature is 8
